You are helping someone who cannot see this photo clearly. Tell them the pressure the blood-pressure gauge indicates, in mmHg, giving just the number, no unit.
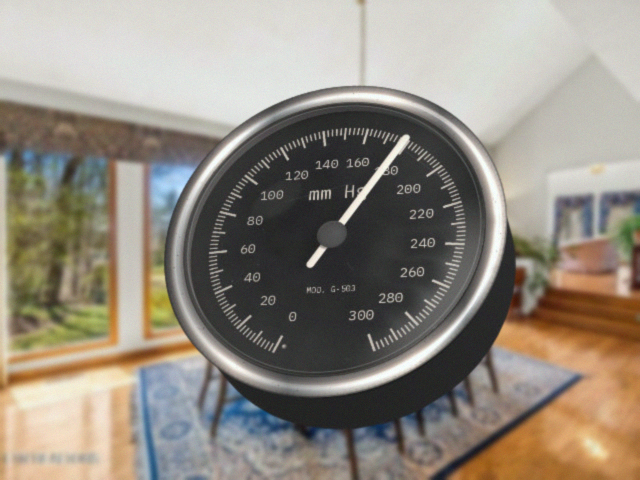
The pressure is 180
